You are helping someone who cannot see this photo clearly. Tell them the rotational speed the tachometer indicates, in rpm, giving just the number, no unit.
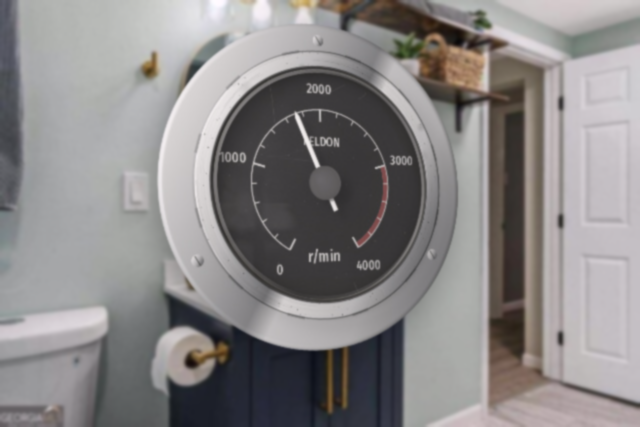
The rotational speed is 1700
